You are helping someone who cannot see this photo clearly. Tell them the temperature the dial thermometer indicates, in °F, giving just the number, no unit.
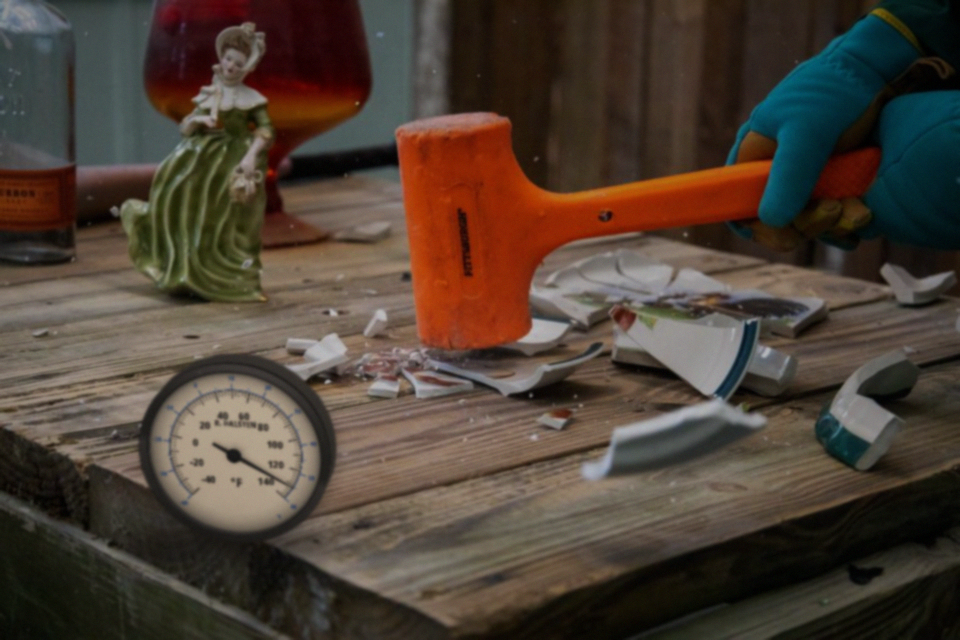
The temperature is 130
